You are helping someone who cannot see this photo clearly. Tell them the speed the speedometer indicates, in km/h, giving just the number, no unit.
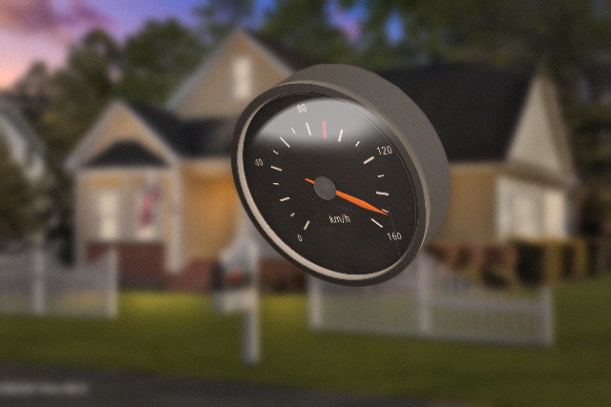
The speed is 150
